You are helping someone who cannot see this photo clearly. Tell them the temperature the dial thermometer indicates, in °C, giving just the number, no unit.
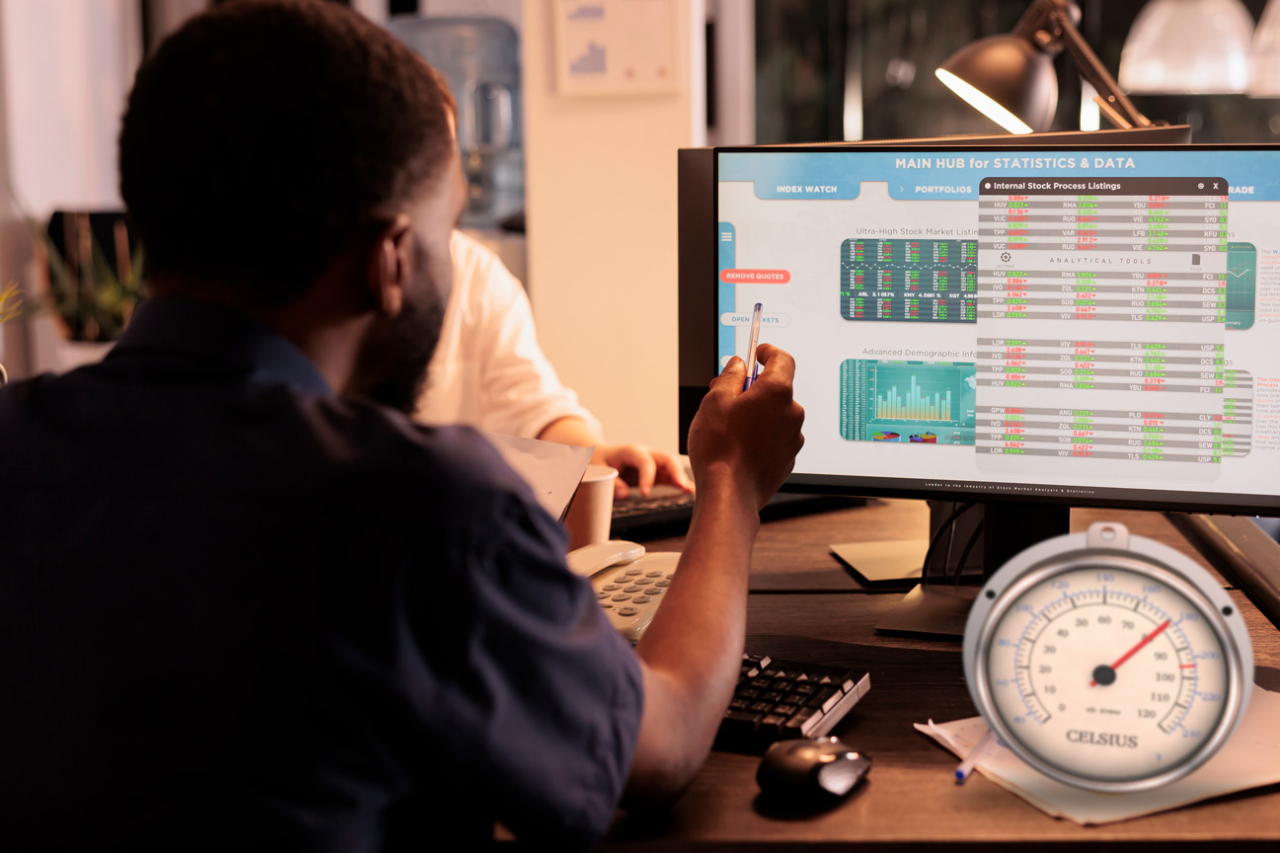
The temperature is 80
